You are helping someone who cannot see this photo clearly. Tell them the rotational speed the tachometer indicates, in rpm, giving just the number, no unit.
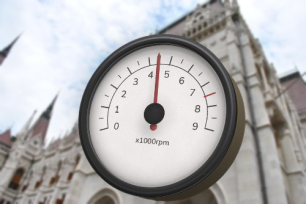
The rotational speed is 4500
